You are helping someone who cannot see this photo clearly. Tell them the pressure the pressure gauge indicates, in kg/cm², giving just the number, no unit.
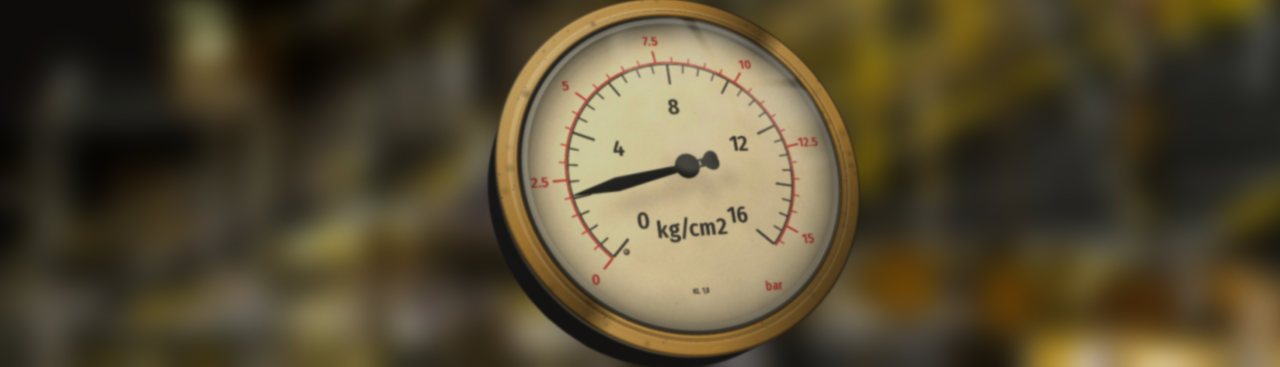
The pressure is 2
